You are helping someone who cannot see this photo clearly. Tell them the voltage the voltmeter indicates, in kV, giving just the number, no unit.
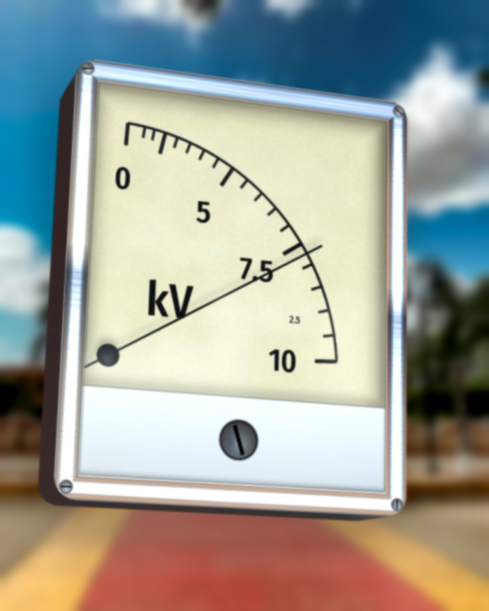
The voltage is 7.75
